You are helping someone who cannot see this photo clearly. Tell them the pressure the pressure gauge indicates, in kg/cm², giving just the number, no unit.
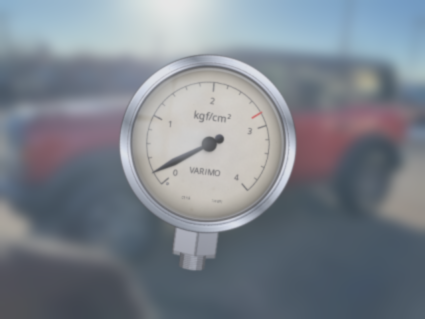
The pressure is 0.2
